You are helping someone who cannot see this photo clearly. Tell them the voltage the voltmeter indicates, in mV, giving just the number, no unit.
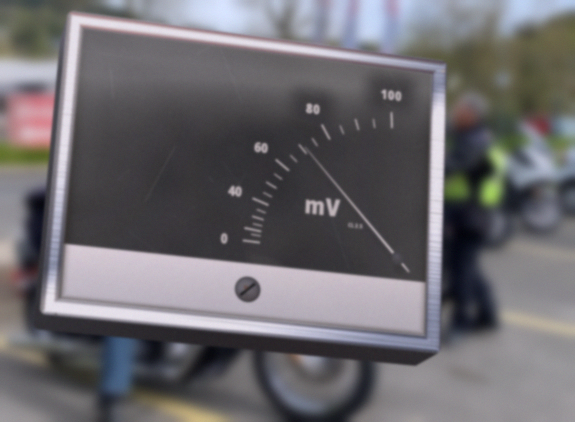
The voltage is 70
